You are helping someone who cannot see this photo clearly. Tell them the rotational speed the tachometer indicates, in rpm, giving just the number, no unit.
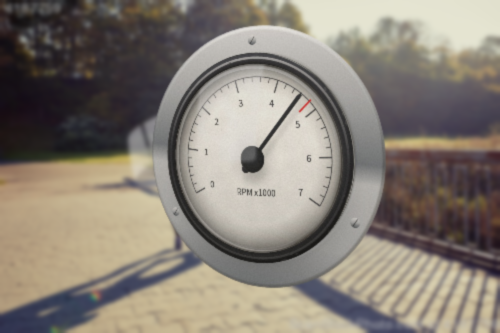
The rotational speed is 4600
